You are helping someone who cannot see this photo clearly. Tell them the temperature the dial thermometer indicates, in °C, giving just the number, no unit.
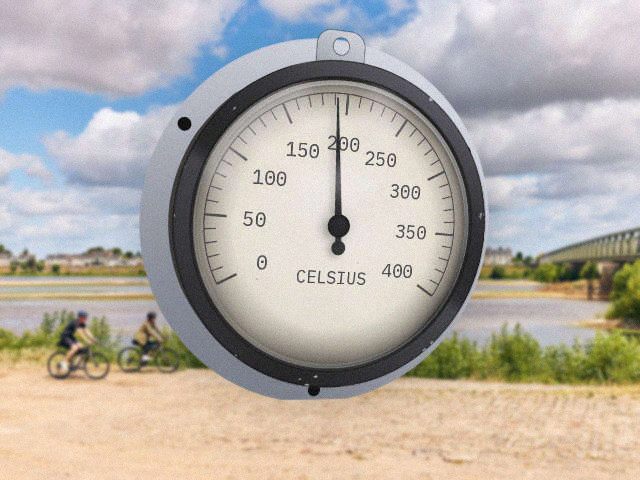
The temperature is 190
